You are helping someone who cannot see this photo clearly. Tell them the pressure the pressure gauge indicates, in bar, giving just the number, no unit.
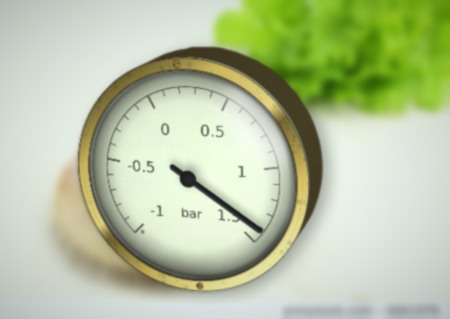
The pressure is 1.4
